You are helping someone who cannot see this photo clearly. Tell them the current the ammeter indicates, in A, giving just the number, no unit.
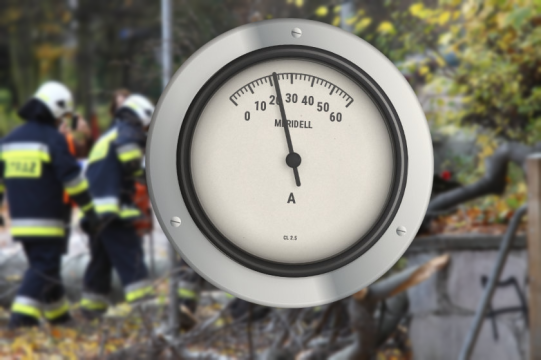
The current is 22
